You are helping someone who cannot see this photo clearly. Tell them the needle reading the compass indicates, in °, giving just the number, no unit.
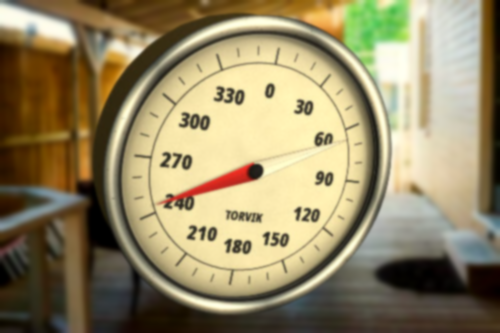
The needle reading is 245
